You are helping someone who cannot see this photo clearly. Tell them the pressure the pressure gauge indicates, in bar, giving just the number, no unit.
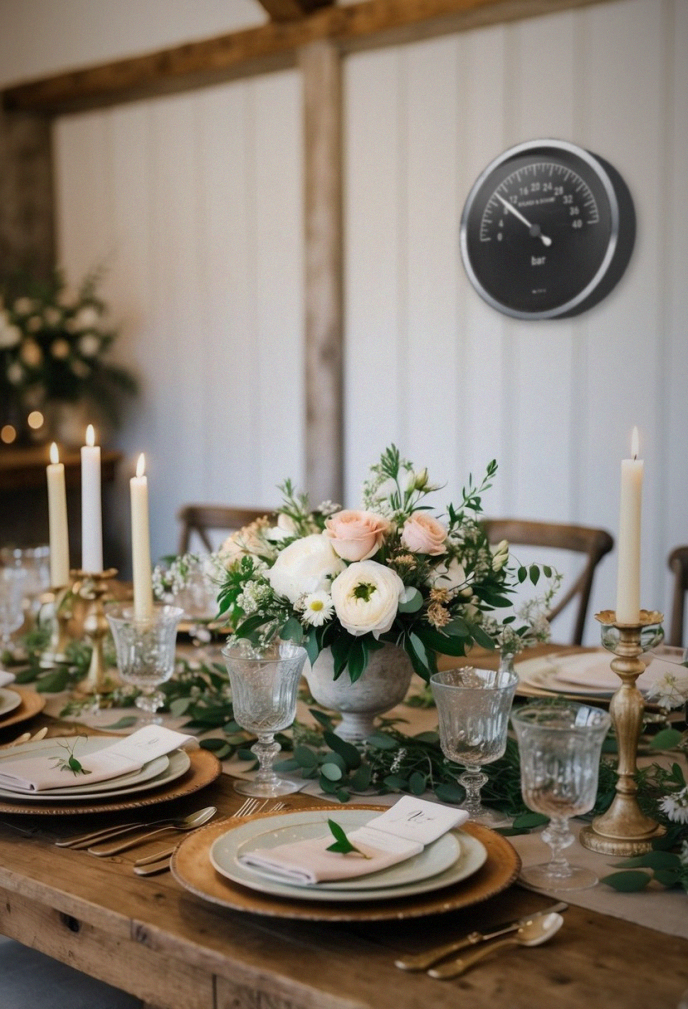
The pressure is 10
